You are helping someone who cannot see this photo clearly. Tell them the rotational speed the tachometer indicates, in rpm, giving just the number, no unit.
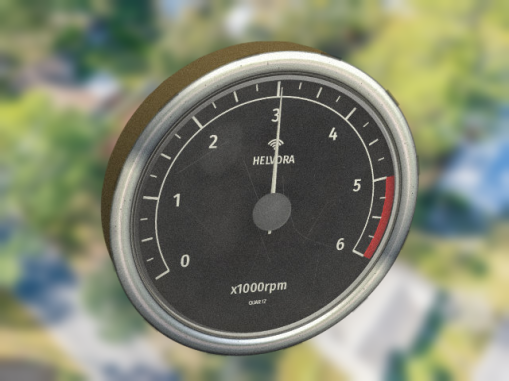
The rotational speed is 3000
